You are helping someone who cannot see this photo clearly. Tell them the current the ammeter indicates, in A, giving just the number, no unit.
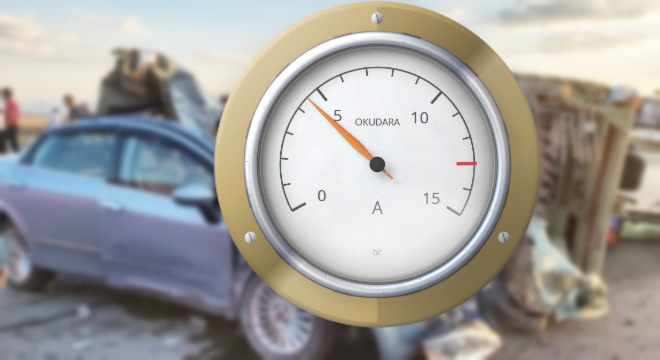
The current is 4.5
